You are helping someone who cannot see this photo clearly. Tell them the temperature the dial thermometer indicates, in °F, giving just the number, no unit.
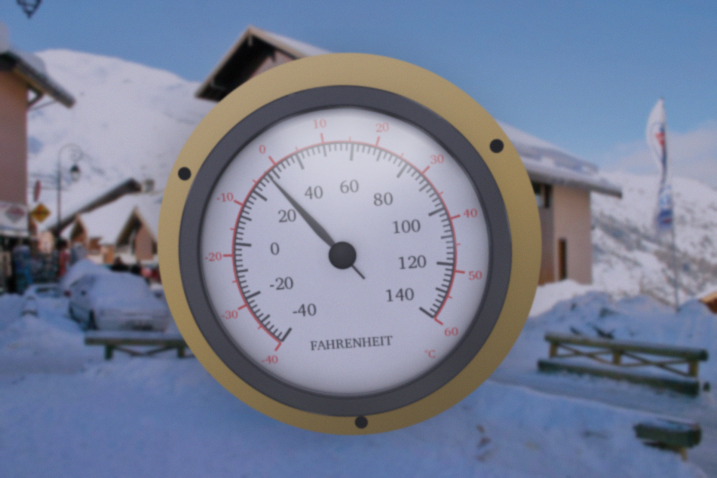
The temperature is 28
